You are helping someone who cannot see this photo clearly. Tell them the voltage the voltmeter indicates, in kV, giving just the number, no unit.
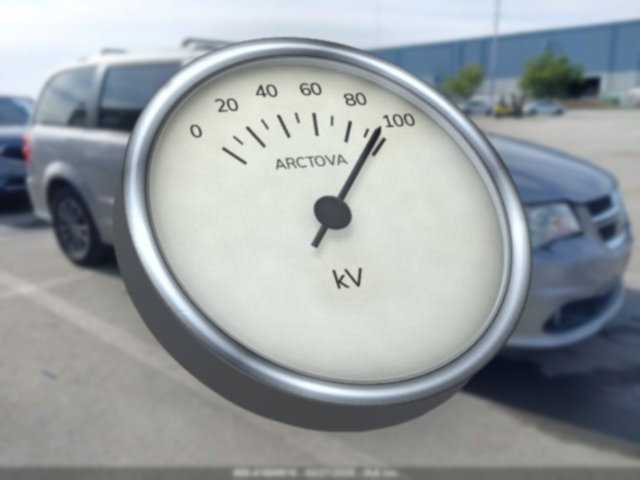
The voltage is 95
